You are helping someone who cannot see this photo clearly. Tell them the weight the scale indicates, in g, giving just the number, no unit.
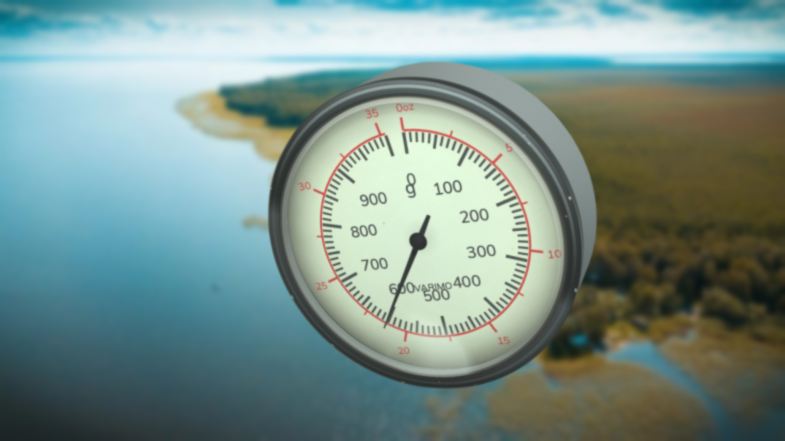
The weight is 600
